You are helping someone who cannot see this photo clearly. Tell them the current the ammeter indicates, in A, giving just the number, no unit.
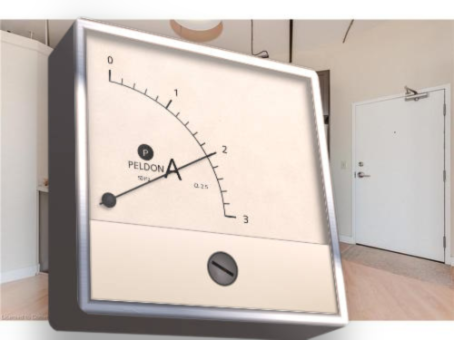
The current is 2
